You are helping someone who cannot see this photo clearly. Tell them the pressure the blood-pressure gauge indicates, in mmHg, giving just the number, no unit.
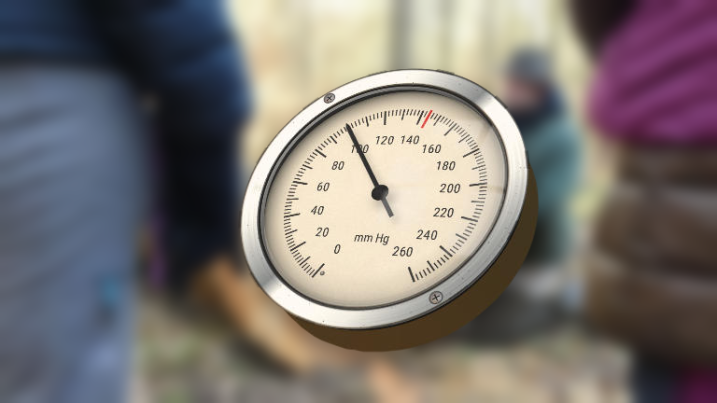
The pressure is 100
